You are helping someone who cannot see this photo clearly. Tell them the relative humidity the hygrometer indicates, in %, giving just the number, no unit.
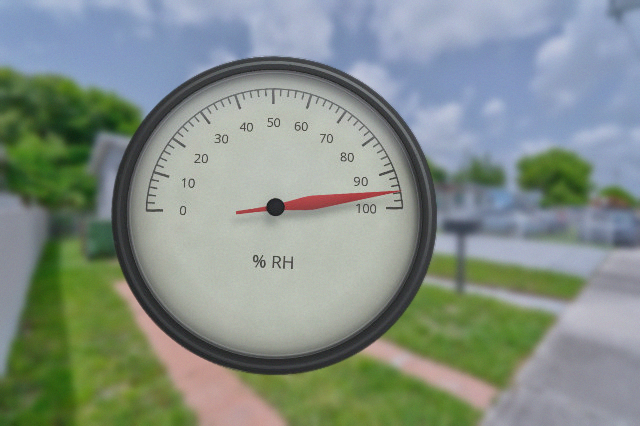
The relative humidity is 96
